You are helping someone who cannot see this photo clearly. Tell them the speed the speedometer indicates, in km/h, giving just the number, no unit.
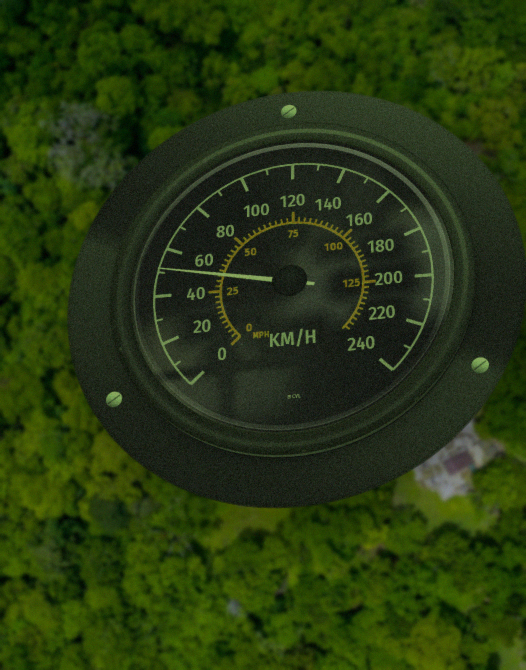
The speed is 50
